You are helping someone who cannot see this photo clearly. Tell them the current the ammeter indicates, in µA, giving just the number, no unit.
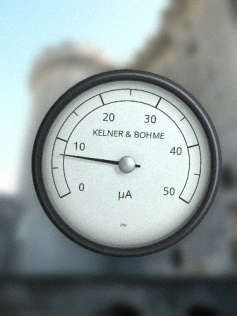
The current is 7.5
